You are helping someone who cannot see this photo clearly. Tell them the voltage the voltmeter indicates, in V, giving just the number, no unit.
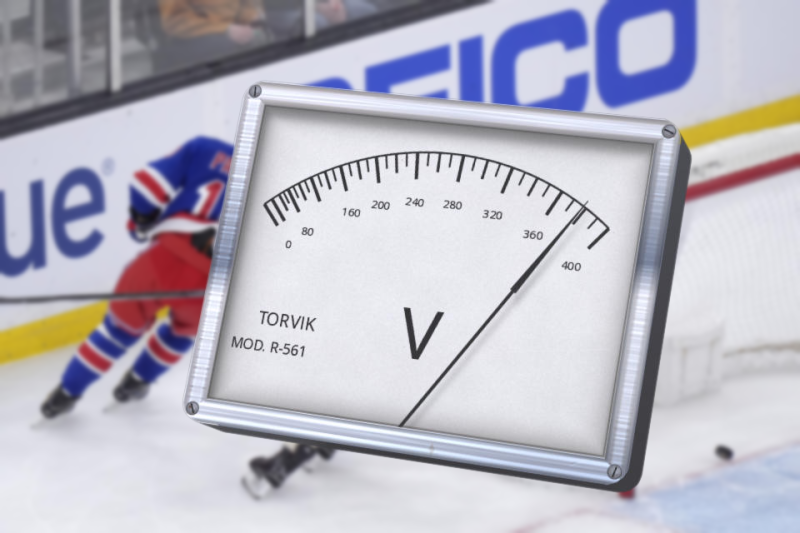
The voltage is 380
